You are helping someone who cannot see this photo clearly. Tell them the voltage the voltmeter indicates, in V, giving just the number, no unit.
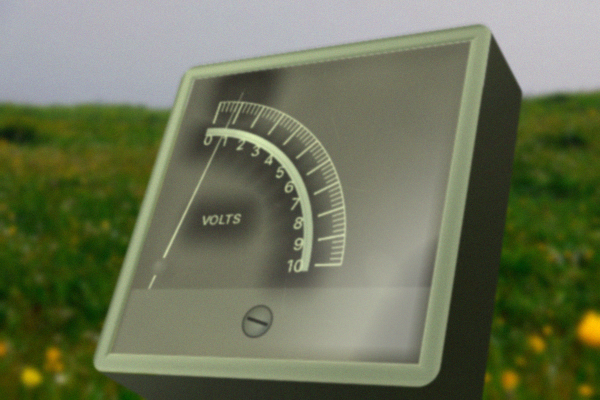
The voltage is 1
